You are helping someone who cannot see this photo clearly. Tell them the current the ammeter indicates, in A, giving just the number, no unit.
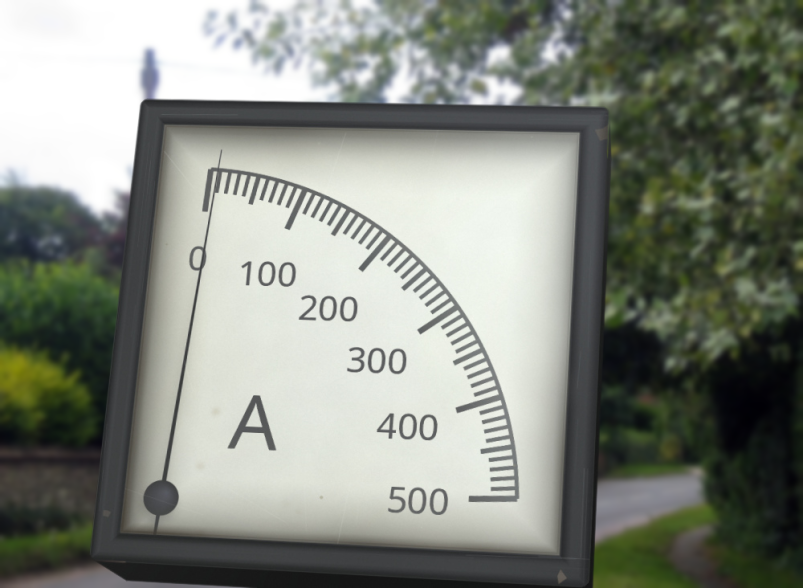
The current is 10
